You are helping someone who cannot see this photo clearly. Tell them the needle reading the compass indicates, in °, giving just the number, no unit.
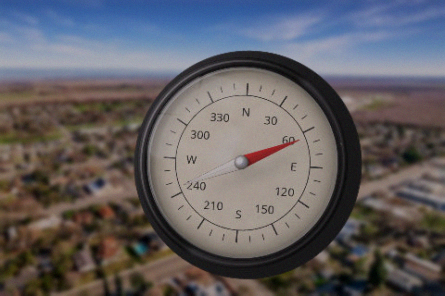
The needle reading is 65
